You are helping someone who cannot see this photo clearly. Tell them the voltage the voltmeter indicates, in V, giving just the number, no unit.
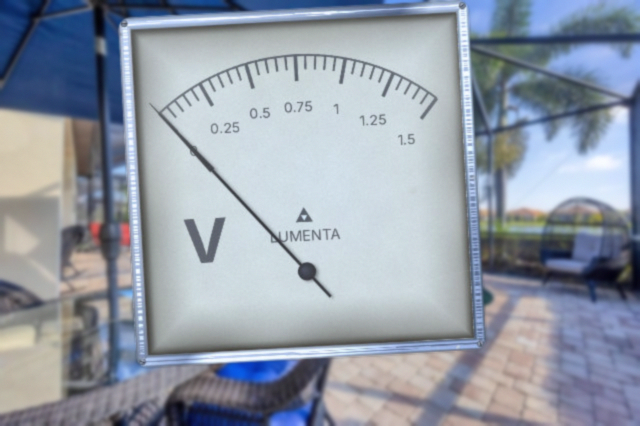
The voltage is 0
